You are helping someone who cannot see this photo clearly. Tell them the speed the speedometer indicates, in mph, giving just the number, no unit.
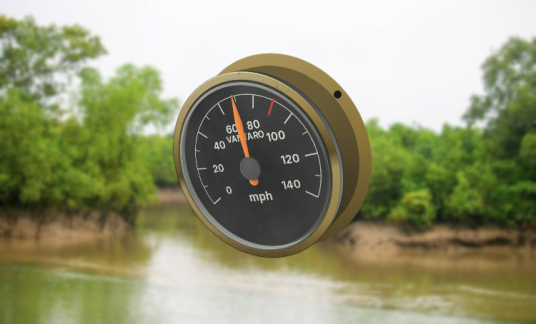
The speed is 70
